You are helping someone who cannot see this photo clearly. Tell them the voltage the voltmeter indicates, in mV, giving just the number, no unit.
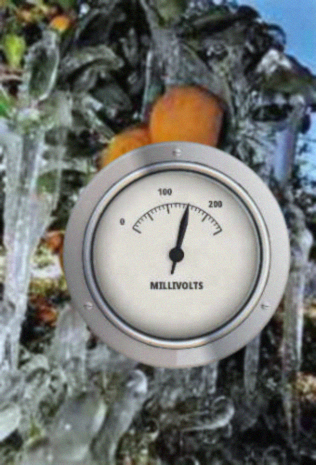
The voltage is 150
